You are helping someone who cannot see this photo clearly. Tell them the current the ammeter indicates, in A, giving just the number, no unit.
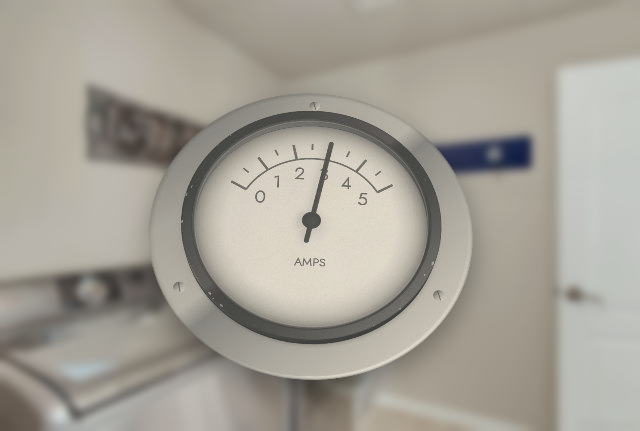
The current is 3
